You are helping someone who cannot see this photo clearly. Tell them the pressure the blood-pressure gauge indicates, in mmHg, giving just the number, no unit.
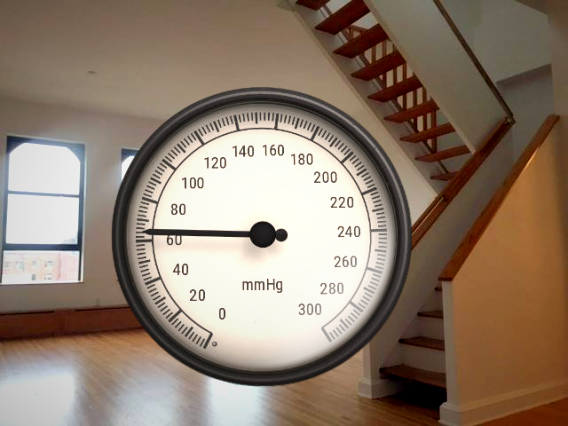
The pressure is 64
